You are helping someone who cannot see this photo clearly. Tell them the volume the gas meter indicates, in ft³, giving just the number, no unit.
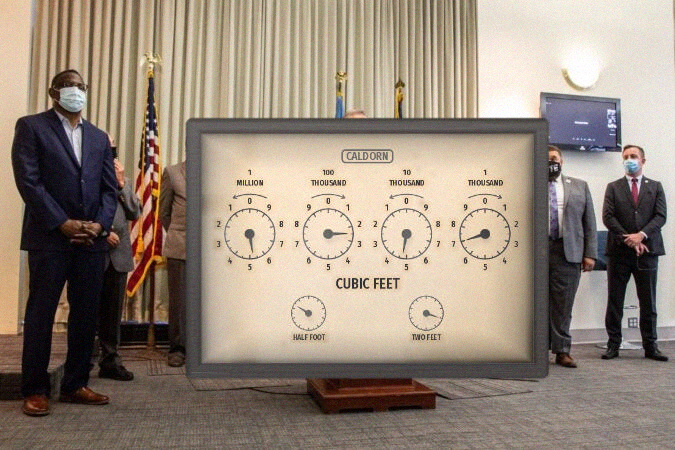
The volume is 524700
